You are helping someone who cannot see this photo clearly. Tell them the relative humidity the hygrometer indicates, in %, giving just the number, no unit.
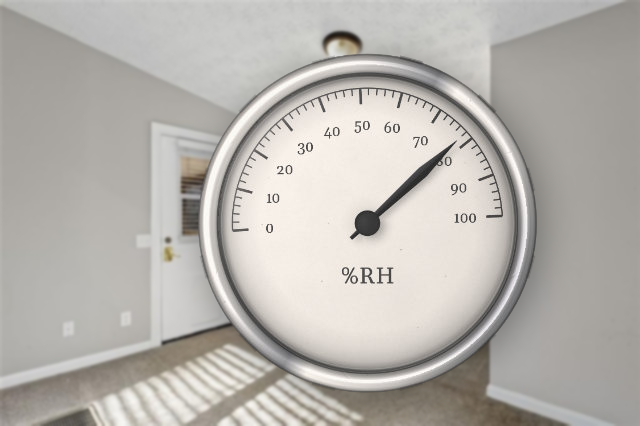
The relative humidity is 78
